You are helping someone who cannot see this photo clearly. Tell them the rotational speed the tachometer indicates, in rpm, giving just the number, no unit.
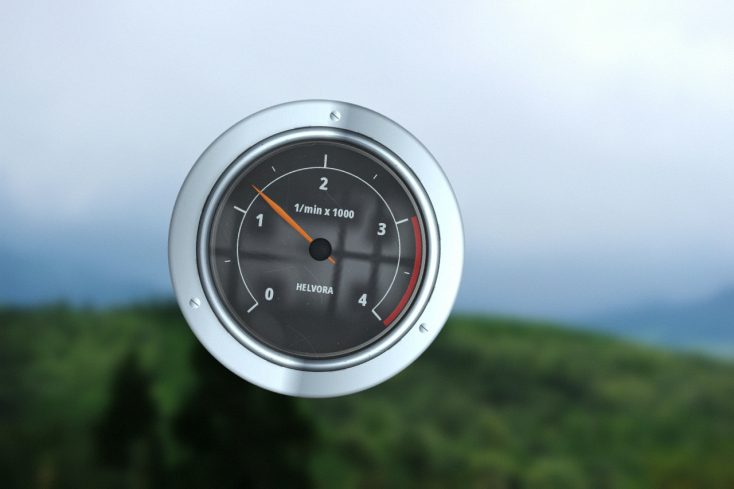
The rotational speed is 1250
